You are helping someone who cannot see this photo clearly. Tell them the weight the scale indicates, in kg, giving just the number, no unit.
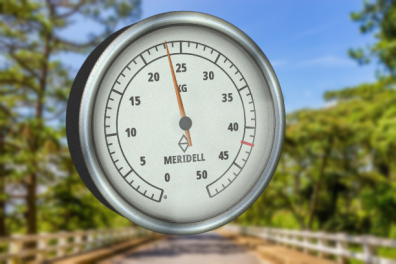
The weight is 23
